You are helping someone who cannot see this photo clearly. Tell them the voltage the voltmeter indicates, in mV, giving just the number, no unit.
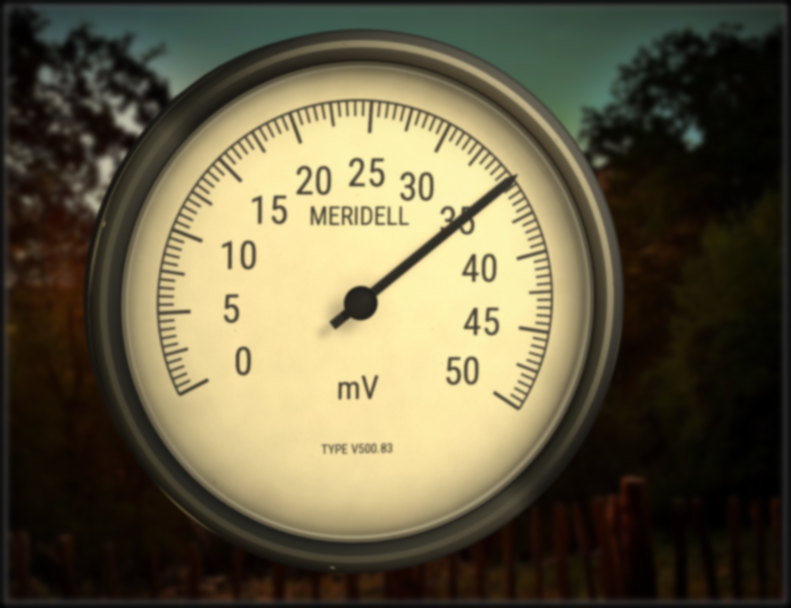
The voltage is 35
